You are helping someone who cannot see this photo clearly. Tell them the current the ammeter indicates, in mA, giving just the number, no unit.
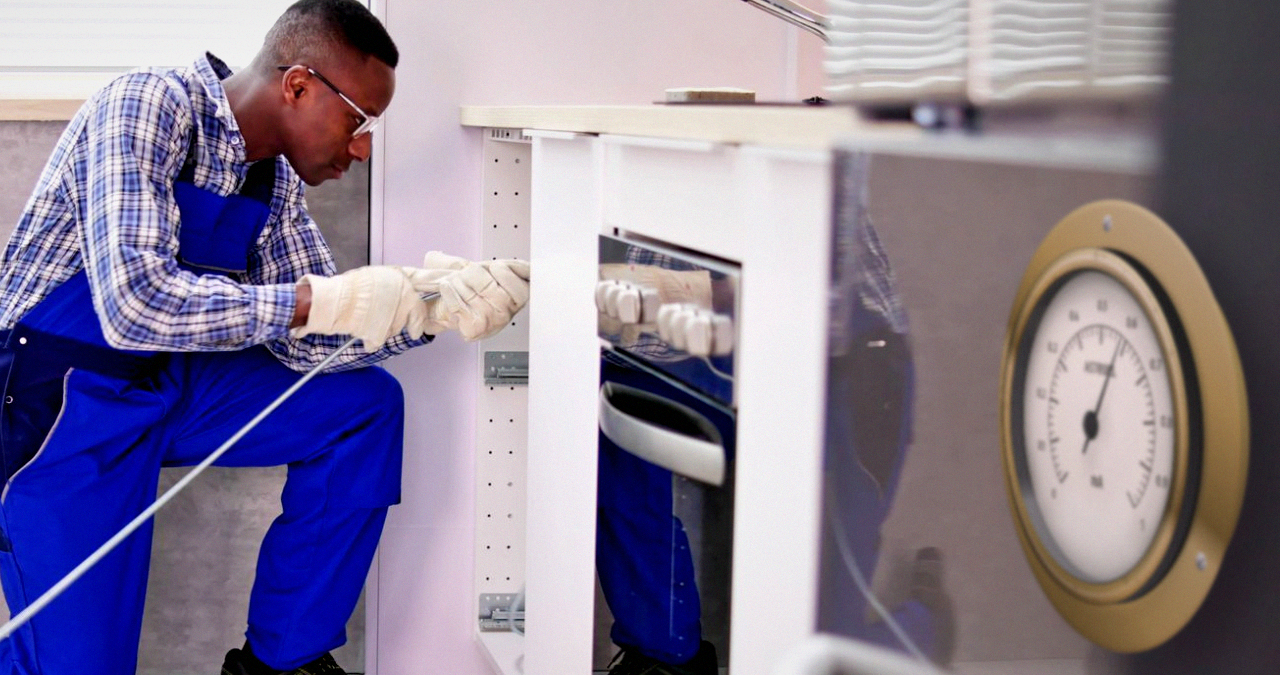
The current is 0.6
